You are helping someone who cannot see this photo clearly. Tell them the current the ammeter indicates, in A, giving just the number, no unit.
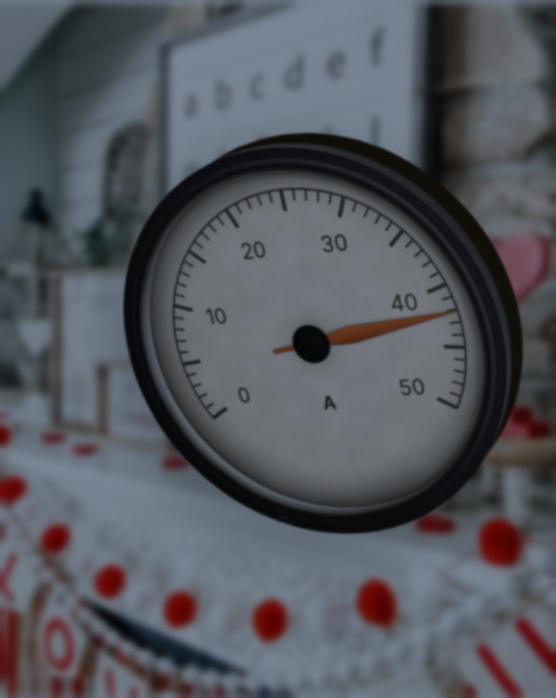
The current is 42
